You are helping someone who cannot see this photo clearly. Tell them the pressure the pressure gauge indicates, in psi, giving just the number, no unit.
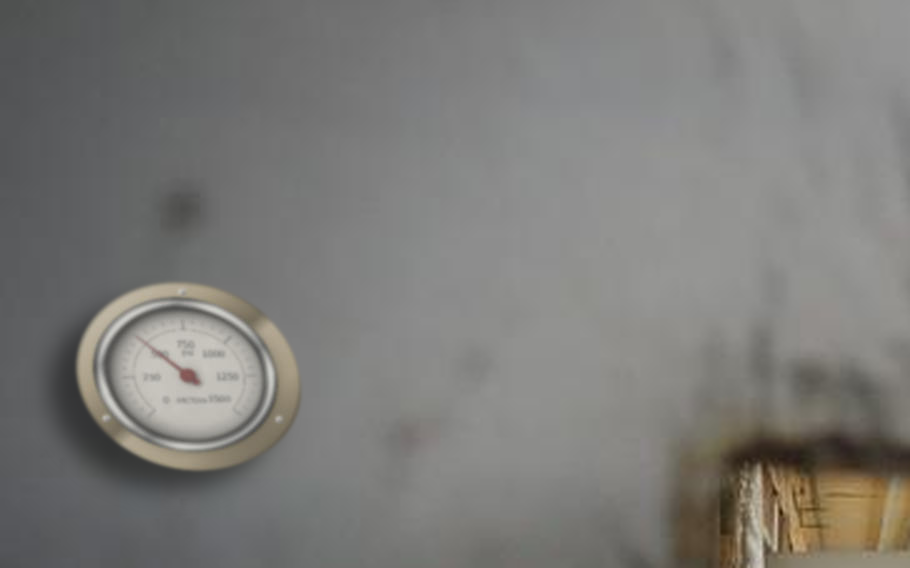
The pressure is 500
